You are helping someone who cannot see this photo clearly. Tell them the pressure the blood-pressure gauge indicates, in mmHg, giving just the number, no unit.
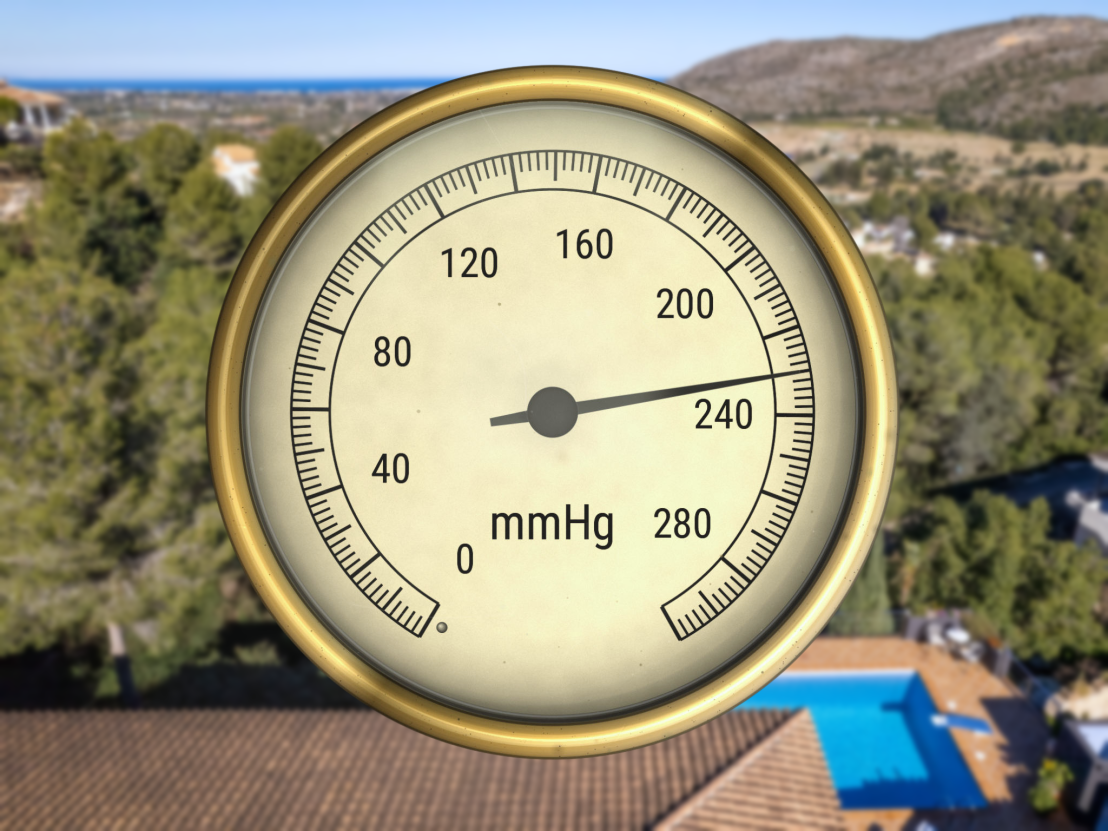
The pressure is 230
